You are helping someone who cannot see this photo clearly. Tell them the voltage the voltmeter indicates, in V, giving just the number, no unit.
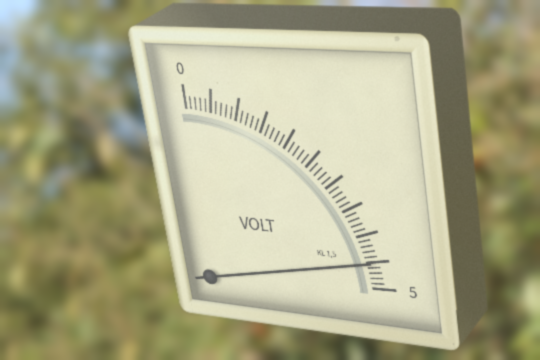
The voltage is 4.5
